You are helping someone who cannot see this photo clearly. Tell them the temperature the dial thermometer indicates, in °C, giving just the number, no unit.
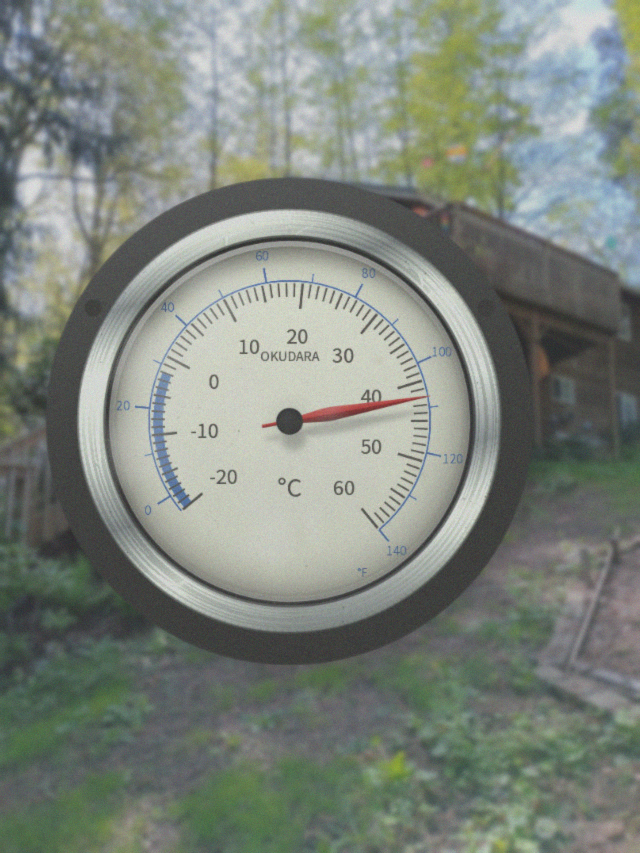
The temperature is 42
